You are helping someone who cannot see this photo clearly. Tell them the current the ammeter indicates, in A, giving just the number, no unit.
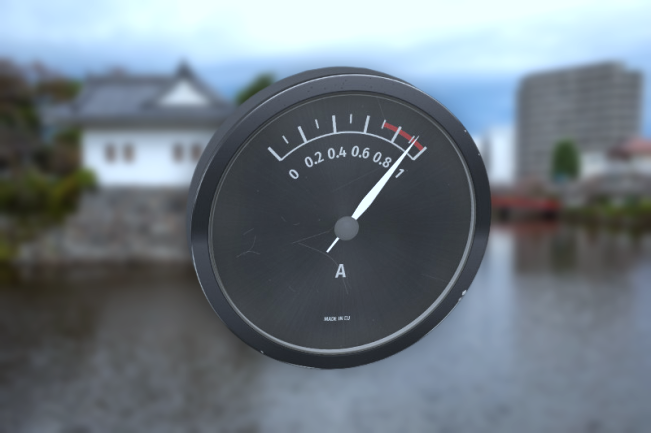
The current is 0.9
